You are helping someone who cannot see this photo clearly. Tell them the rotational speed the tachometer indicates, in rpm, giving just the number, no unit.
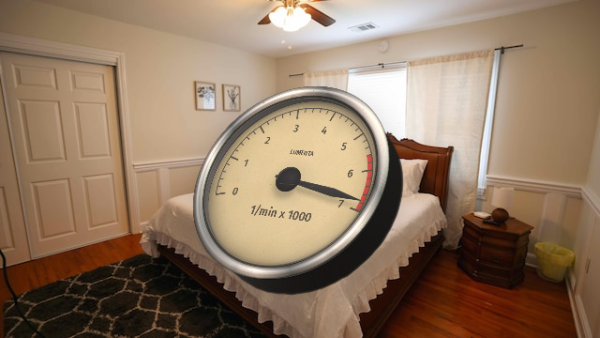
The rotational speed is 6800
